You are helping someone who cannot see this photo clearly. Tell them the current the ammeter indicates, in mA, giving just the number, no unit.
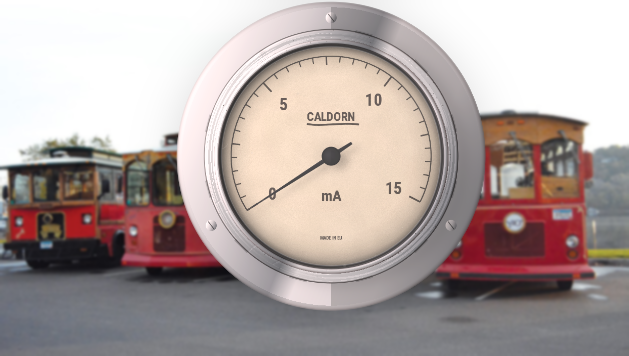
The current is 0
